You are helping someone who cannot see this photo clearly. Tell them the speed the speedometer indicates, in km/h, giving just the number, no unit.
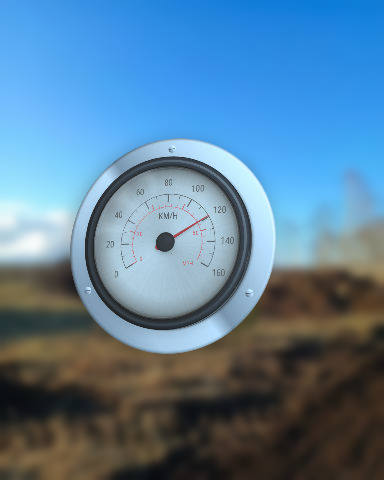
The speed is 120
